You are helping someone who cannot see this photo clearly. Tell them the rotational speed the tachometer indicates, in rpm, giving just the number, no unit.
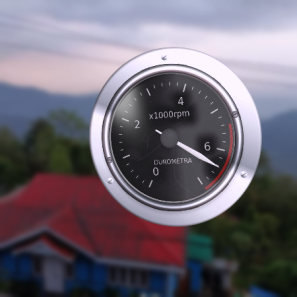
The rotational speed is 6400
